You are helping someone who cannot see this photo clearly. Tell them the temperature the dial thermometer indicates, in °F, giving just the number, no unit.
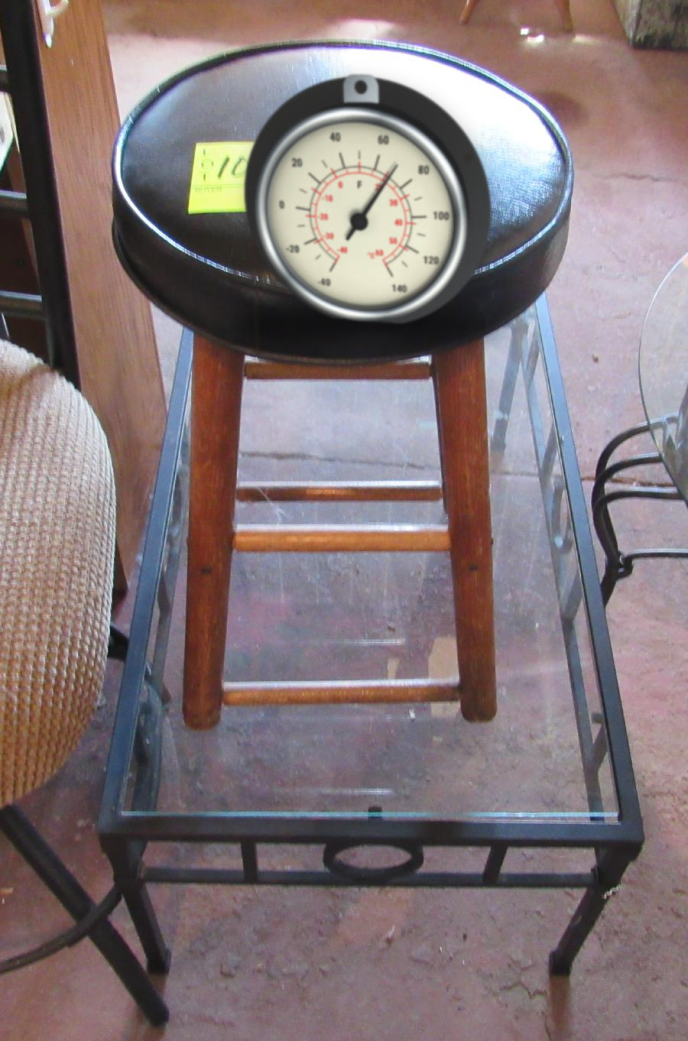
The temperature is 70
